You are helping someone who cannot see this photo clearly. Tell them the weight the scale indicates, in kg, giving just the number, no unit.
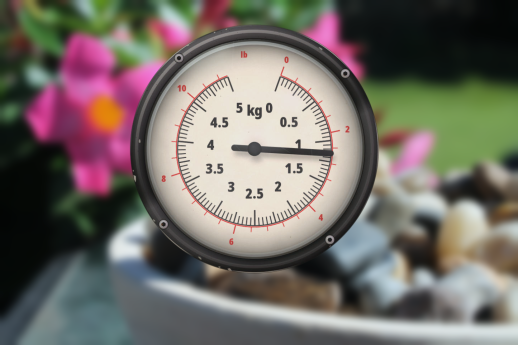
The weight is 1.15
